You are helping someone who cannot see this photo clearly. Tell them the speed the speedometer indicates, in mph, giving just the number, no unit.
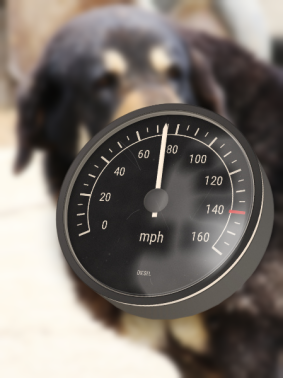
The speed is 75
